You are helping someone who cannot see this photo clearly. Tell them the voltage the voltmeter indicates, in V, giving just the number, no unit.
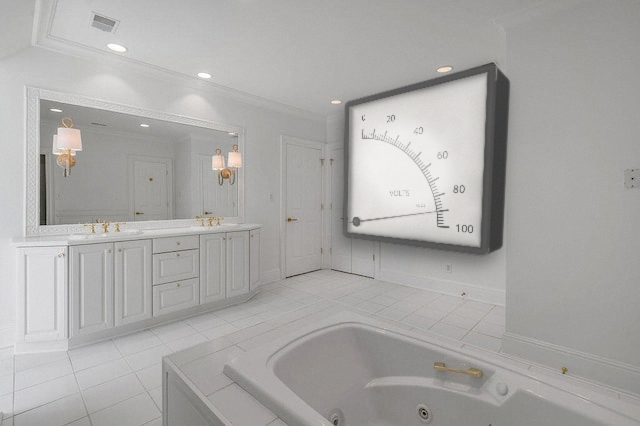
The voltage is 90
